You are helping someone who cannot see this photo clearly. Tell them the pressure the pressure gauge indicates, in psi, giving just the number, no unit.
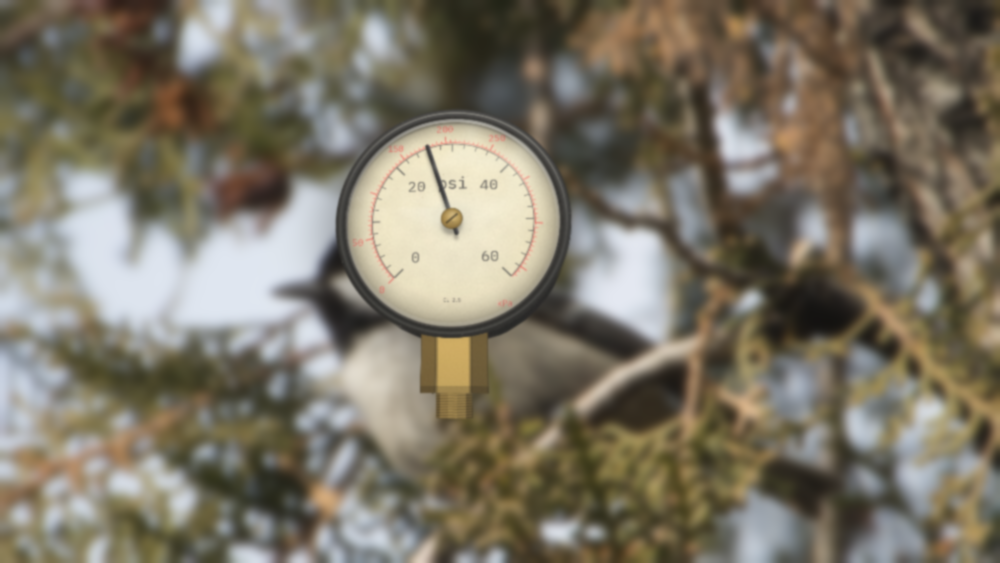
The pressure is 26
